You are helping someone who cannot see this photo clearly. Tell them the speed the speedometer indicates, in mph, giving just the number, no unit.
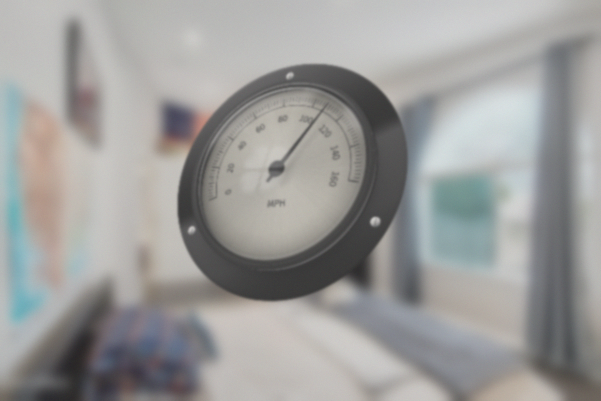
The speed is 110
